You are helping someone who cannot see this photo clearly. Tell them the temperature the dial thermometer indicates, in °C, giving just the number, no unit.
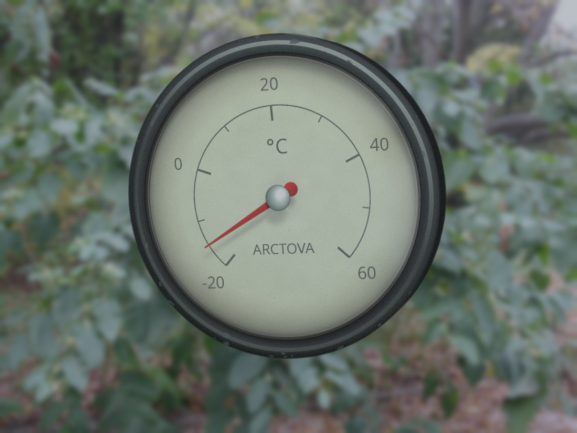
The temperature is -15
